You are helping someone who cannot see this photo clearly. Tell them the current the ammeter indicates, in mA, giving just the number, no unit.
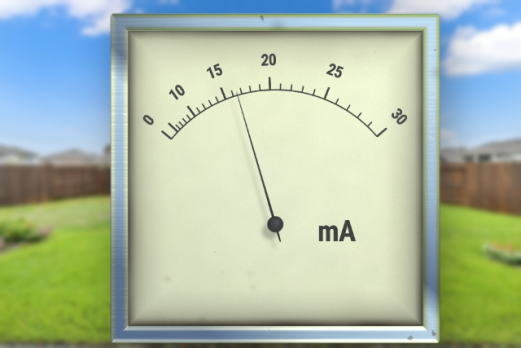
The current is 16.5
